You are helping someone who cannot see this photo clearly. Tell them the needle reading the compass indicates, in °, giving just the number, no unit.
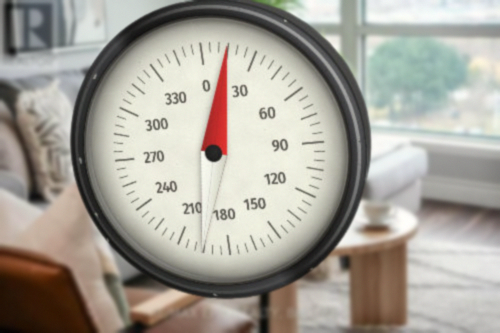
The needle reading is 15
